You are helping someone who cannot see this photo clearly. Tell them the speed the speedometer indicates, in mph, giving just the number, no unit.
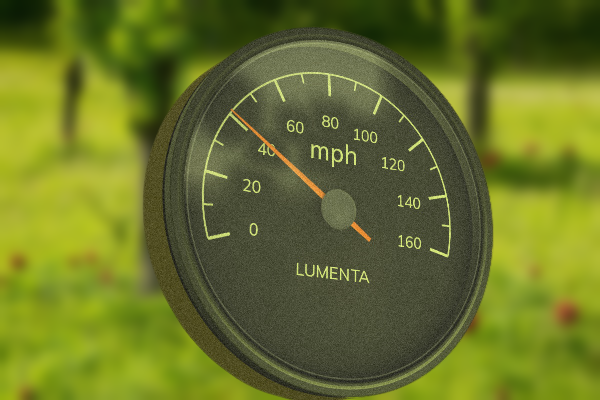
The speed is 40
